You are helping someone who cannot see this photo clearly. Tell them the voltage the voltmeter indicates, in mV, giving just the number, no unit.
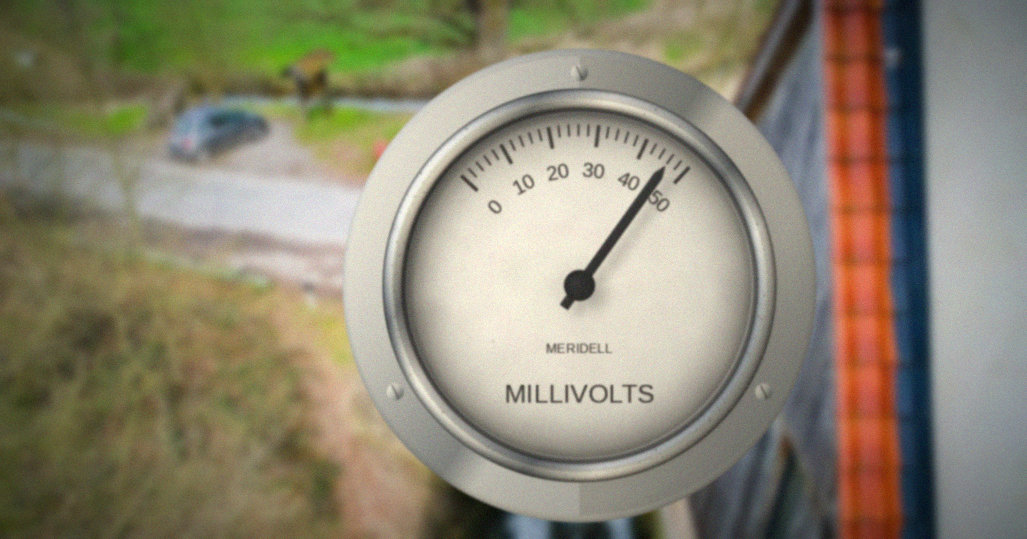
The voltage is 46
